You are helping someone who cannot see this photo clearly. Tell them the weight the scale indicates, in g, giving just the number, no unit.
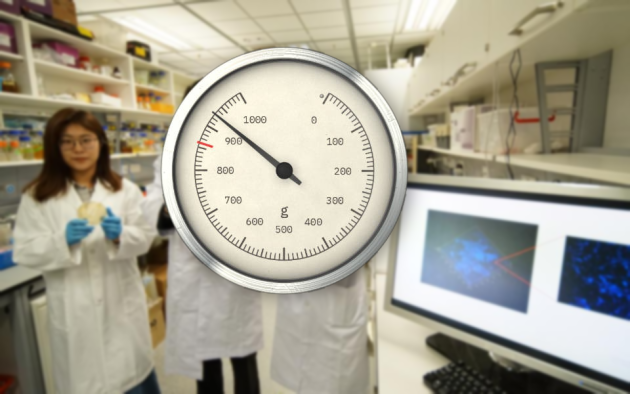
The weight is 930
